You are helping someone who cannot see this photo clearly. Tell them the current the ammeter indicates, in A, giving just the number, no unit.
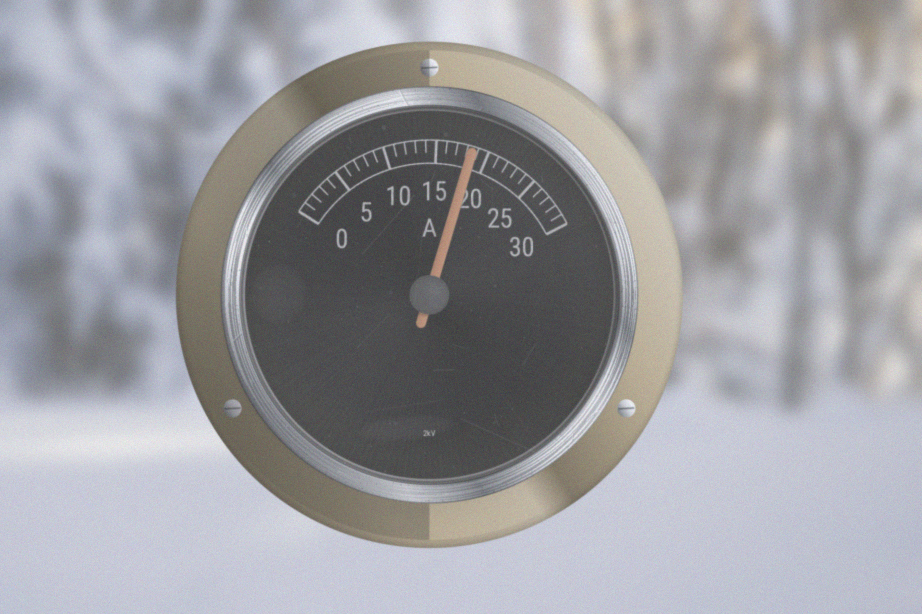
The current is 18.5
